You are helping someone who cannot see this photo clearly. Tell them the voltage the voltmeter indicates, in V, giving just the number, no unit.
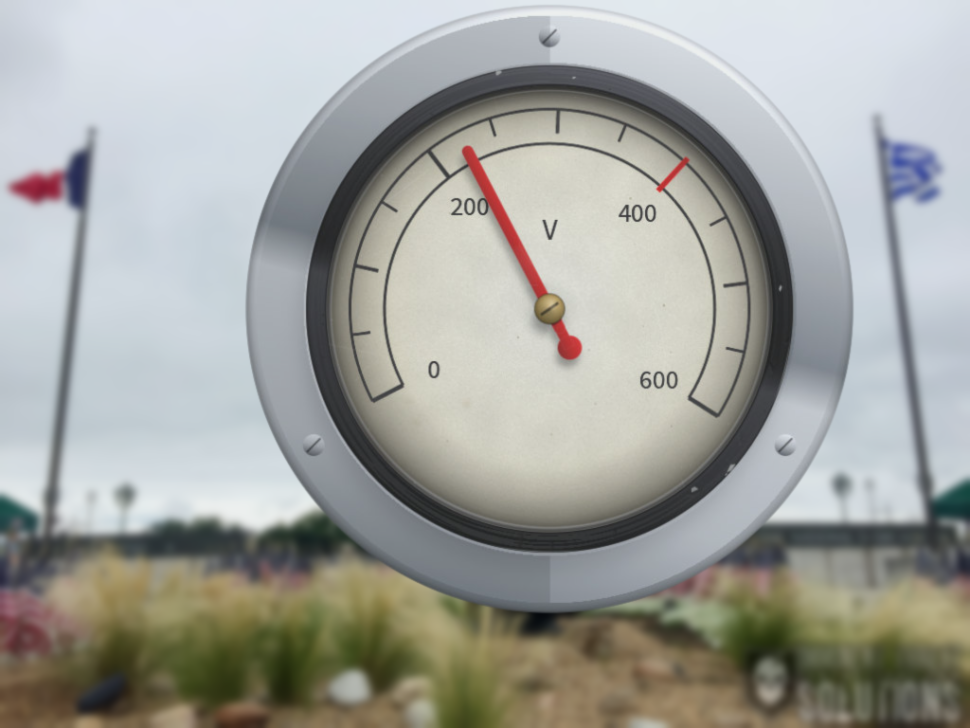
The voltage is 225
